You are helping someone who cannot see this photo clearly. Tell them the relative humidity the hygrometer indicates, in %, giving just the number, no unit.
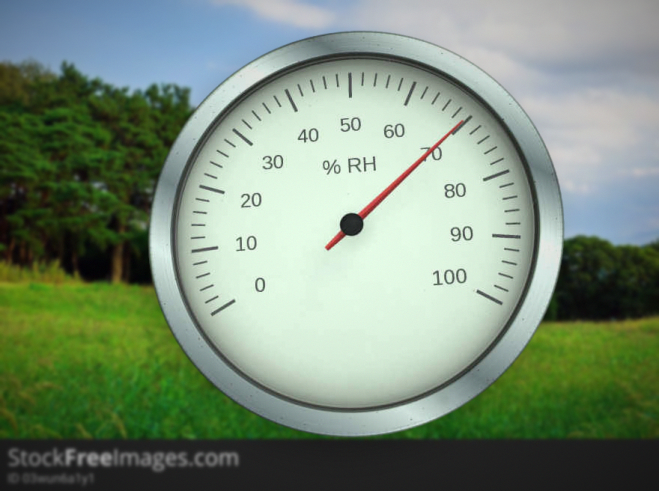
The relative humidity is 70
